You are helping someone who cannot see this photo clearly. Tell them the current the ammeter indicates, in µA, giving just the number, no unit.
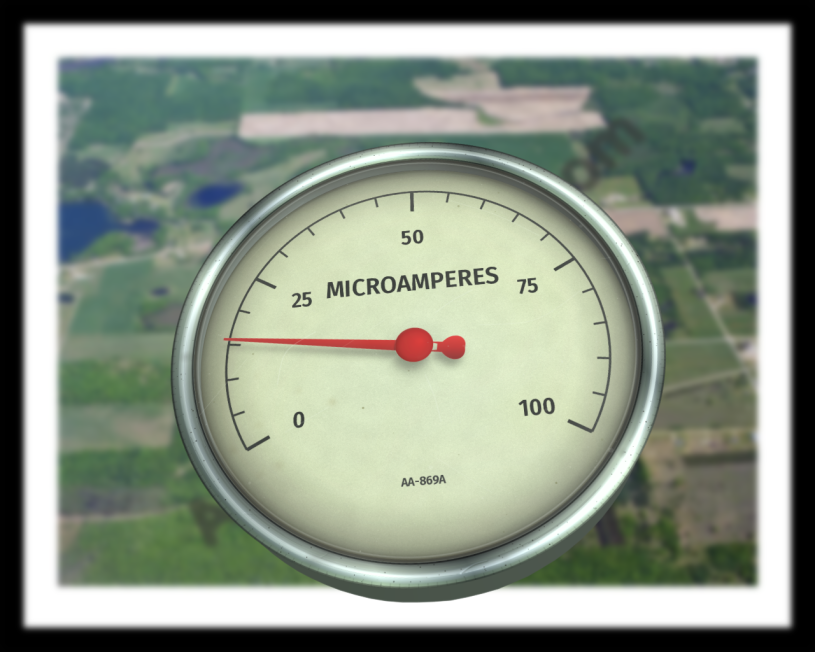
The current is 15
